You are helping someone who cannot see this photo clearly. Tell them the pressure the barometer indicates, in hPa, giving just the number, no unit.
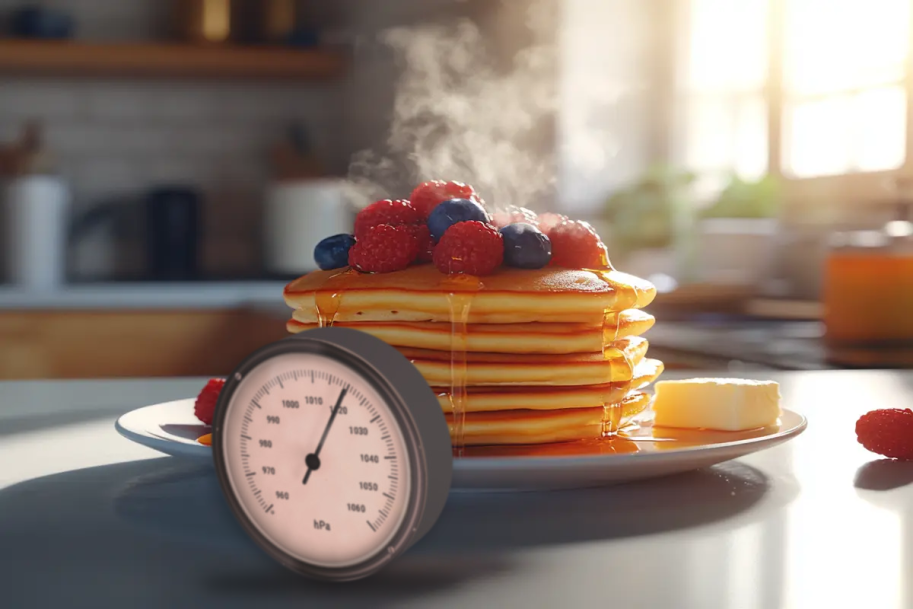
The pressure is 1020
